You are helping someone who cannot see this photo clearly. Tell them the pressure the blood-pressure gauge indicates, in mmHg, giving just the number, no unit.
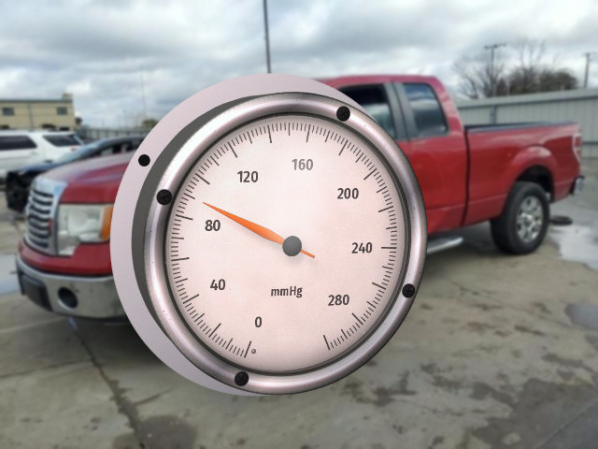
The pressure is 90
